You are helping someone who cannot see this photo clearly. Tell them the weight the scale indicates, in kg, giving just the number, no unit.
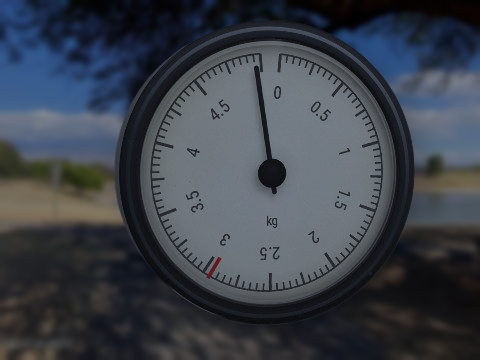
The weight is 4.95
